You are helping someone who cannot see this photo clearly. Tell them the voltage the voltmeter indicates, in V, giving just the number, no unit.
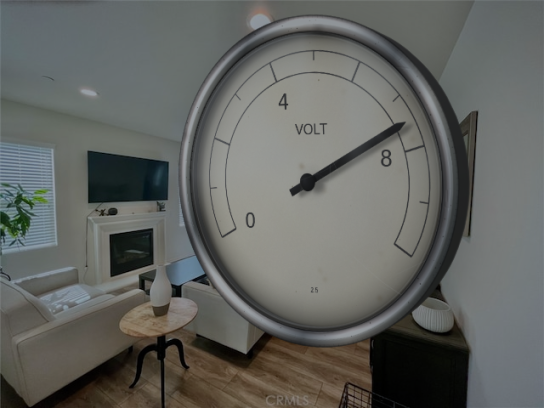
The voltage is 7.5
